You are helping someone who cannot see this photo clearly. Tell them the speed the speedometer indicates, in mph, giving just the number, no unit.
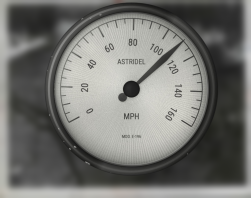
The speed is 110
